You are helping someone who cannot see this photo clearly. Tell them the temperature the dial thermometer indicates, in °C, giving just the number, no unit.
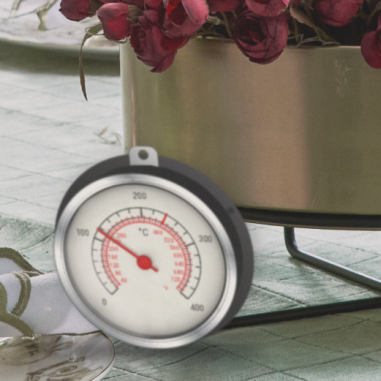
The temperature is 120
